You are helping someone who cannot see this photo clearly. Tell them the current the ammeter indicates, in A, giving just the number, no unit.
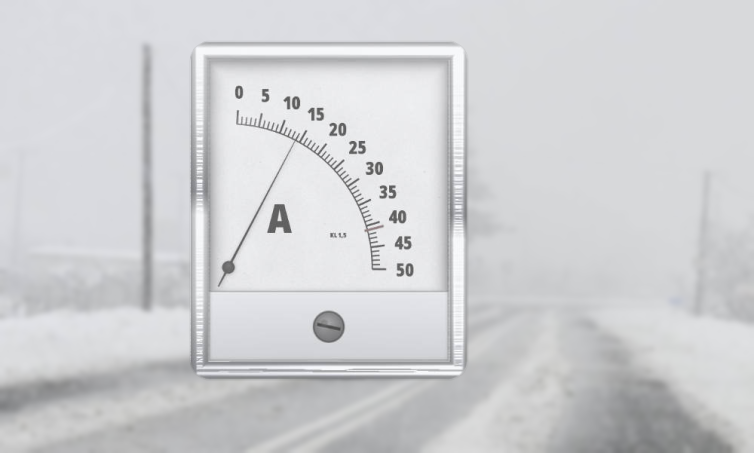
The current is 14
